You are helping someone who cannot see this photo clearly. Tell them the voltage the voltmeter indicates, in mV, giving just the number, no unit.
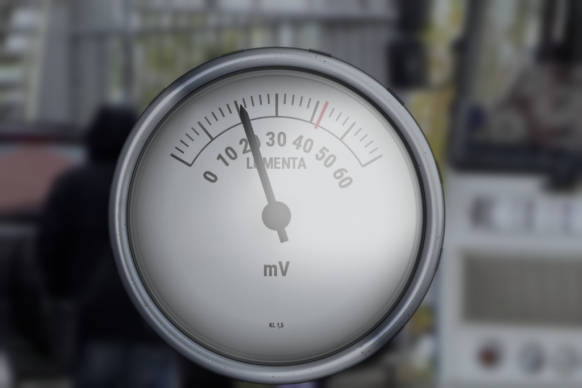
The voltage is 21
